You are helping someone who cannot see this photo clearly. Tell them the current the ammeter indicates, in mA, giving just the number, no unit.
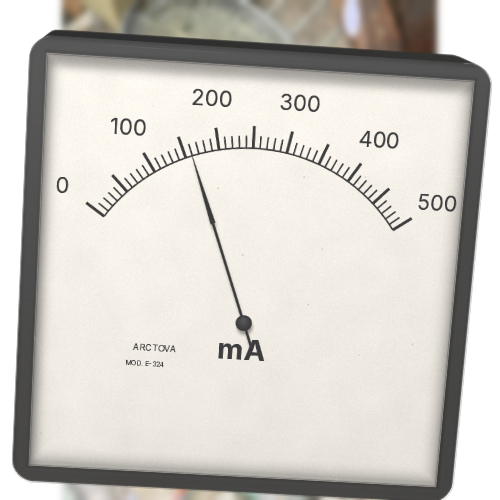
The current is 160
